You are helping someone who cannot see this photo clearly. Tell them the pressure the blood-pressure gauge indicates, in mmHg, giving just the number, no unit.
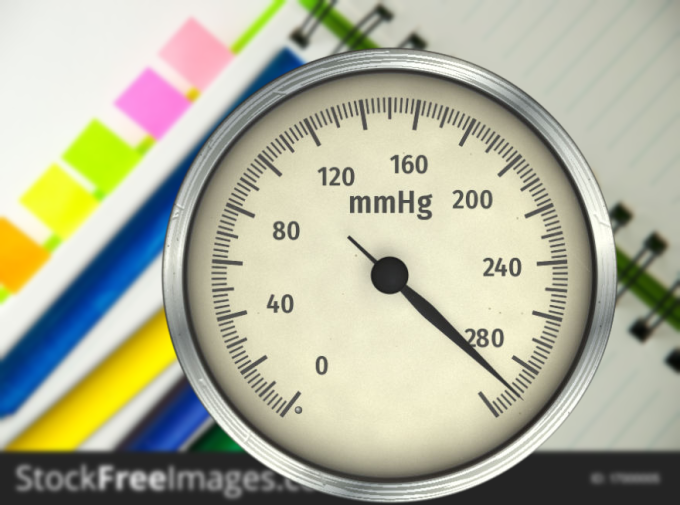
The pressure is 290
